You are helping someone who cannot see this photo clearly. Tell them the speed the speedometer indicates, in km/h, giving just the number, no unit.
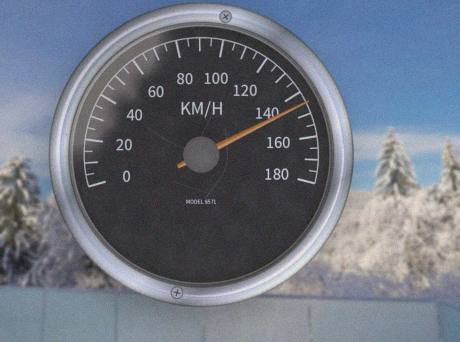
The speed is 145
